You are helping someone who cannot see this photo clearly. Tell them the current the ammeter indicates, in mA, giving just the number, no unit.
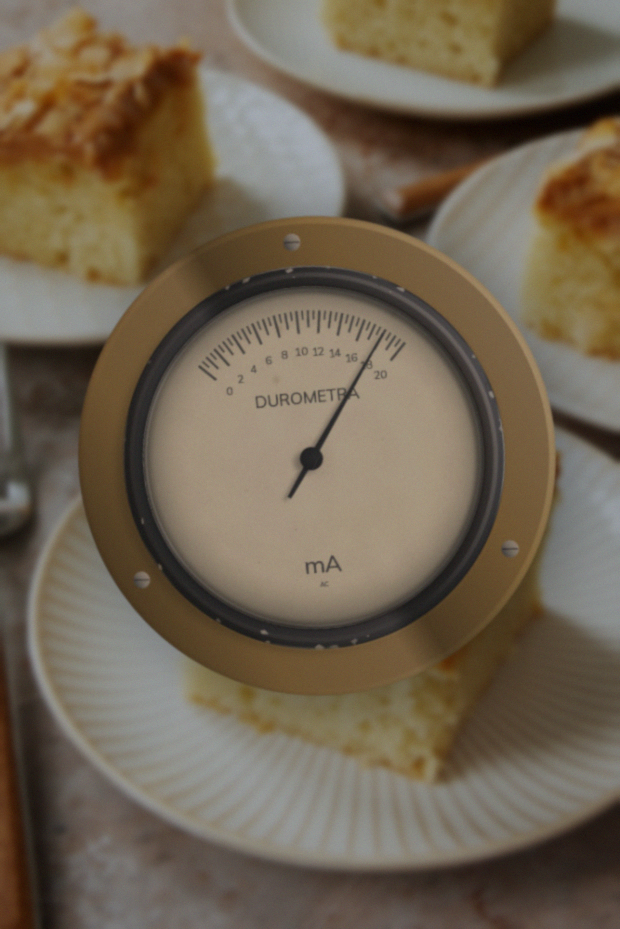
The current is 18
